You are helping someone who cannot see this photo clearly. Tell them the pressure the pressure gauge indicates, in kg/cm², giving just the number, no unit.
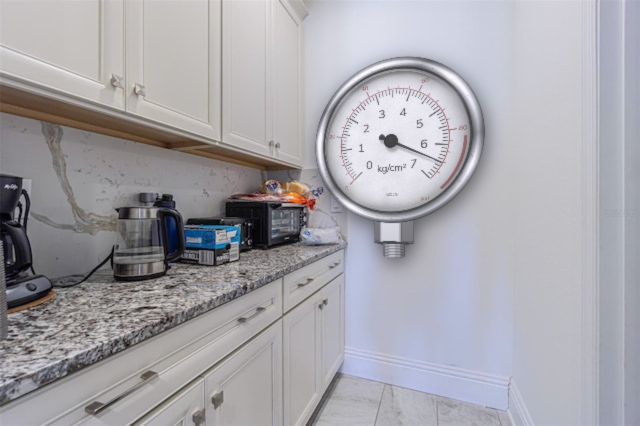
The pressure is 6.5
